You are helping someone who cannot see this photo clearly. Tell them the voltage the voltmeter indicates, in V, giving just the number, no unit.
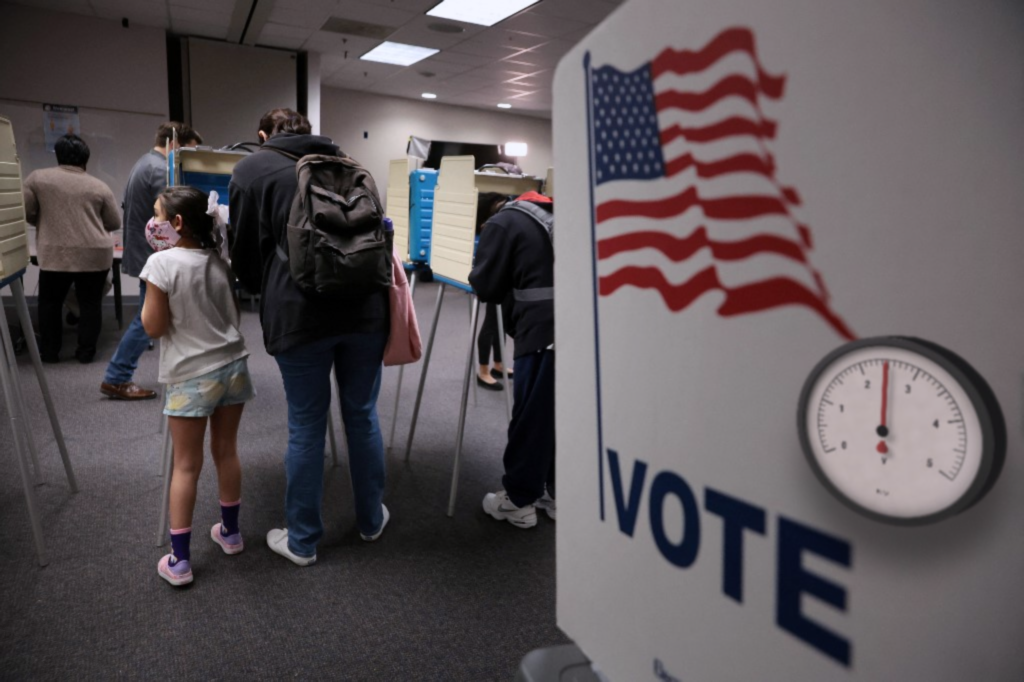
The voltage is 2.5
